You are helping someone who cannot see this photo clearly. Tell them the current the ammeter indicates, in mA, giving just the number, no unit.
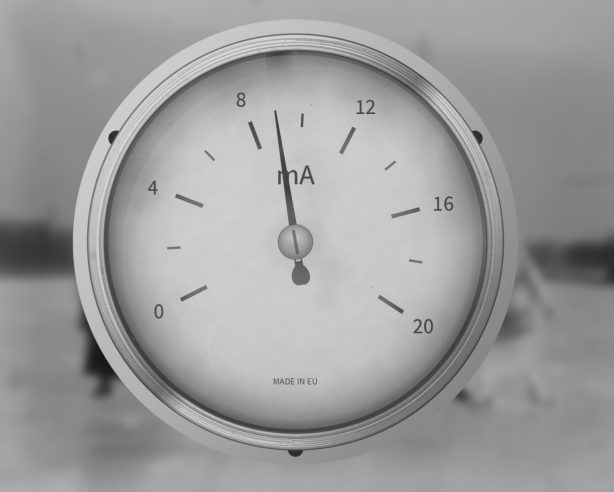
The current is 9
